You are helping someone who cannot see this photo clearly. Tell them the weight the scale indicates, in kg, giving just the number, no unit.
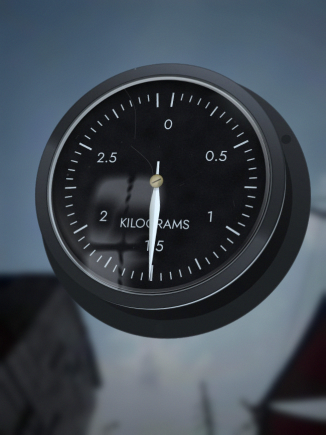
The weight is 1.5
